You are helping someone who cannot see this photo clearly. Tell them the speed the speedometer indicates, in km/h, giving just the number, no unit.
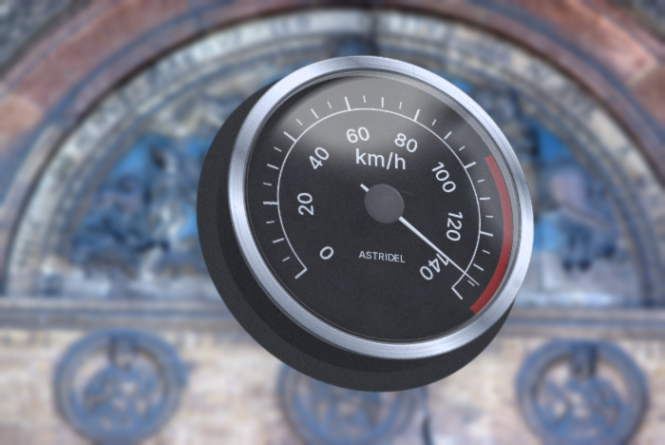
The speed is 135
